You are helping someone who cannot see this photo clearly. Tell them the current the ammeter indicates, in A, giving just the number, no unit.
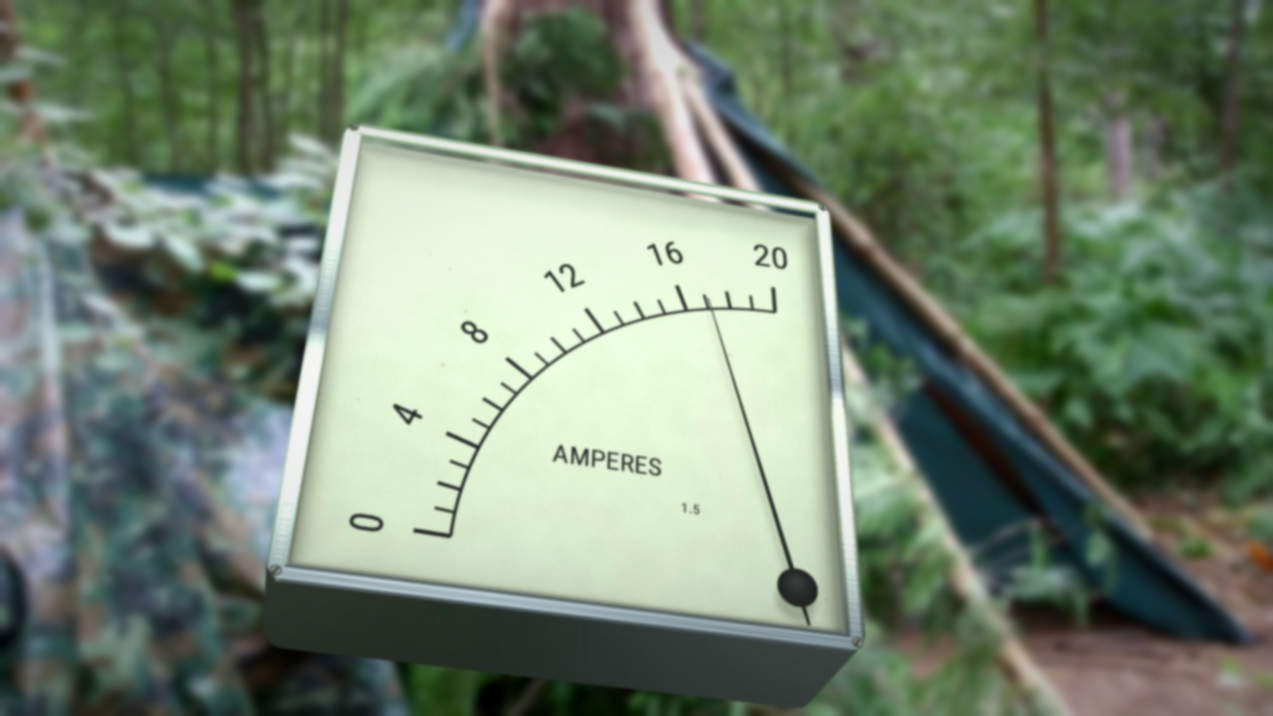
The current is 17
